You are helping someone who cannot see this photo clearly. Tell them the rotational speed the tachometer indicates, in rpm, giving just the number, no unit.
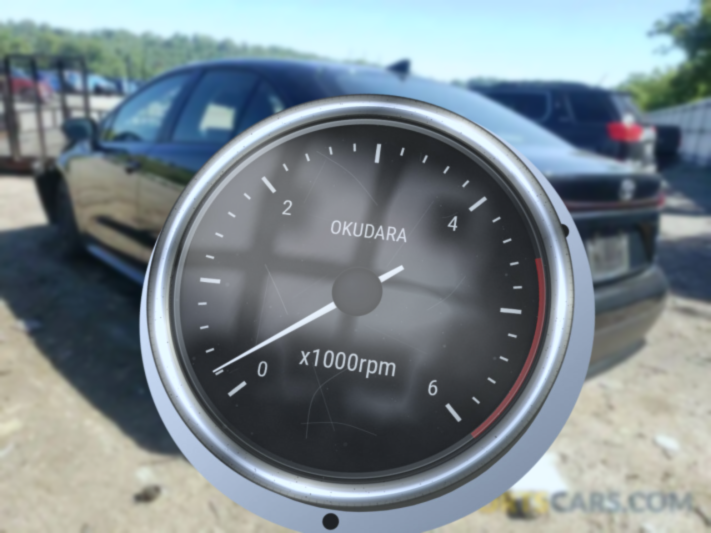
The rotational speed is 200
